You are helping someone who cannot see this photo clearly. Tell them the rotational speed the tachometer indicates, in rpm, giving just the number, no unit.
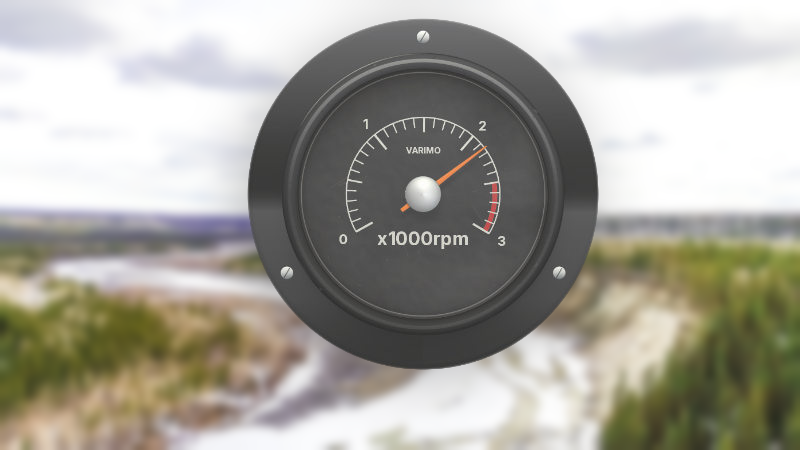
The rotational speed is 2150
